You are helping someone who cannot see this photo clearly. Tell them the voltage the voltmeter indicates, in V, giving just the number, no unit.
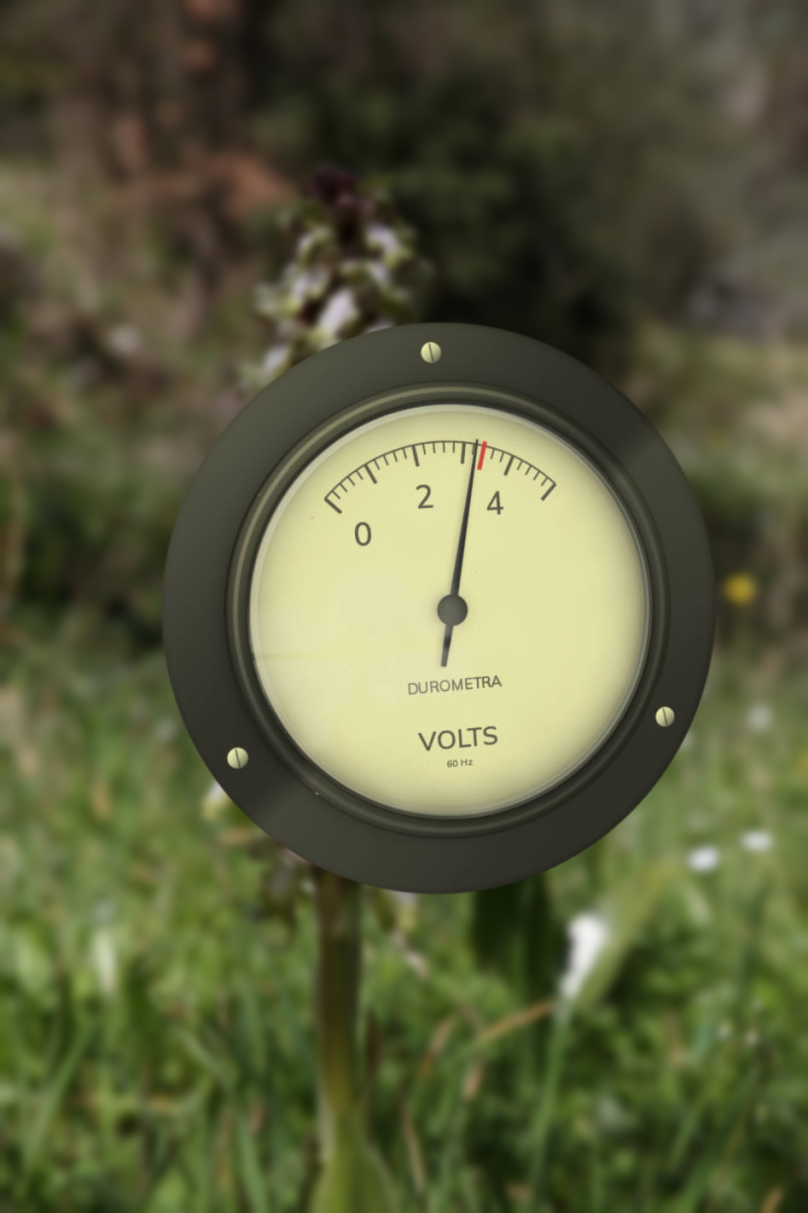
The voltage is 3.2
